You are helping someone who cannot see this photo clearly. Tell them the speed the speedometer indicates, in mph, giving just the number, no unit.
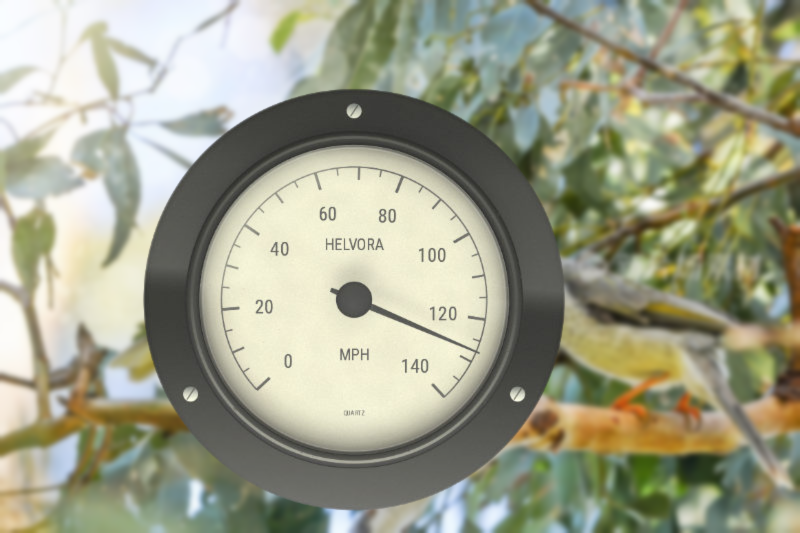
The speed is 127.5
